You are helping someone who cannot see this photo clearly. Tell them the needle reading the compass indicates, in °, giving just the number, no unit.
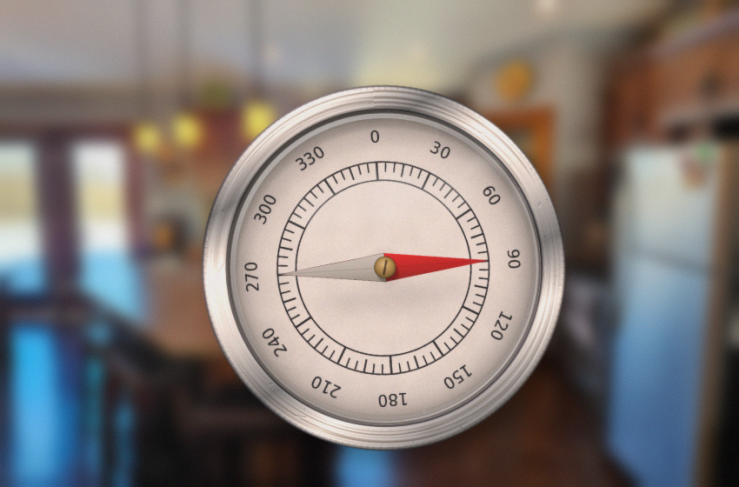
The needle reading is 90
